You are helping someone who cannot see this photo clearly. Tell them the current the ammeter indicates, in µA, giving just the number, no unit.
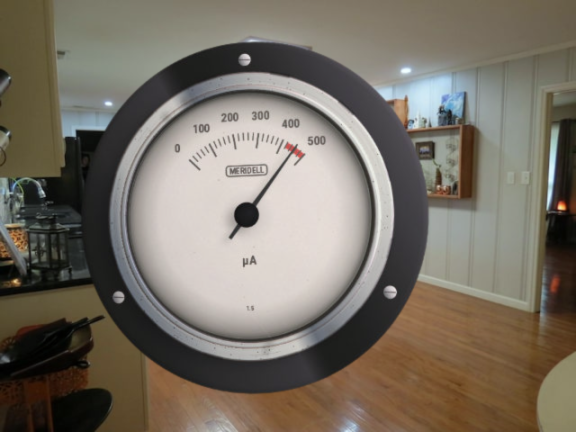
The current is 460
